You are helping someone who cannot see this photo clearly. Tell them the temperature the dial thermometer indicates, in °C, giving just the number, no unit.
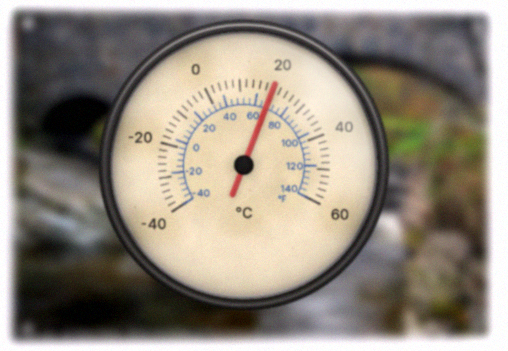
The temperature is 20
